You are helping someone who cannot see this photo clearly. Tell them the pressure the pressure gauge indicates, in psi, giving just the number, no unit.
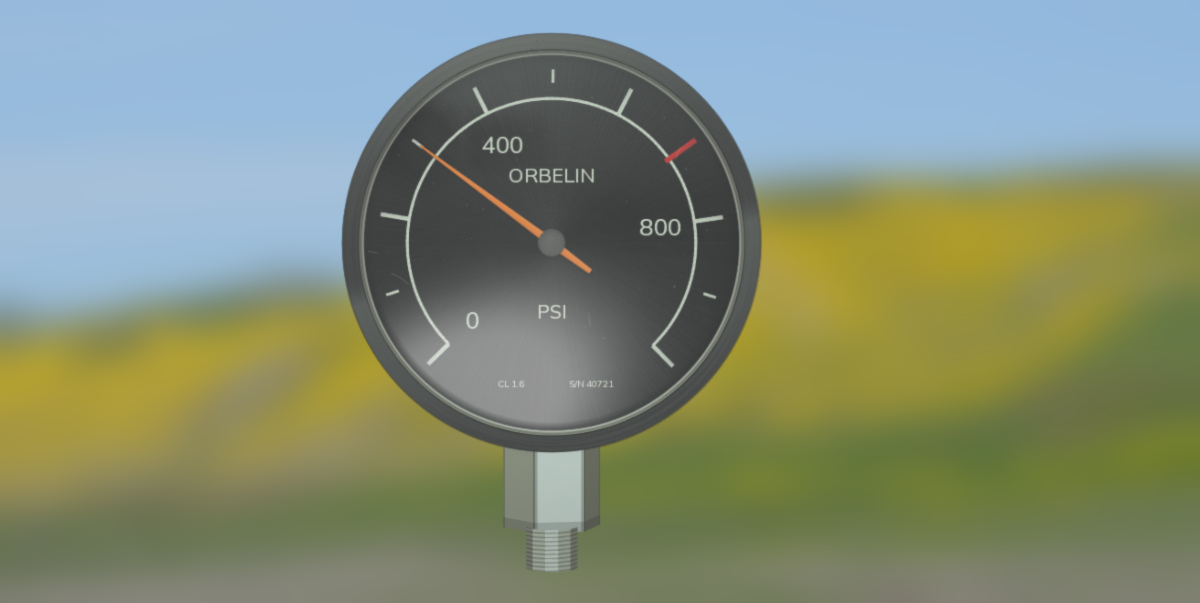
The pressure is 300
